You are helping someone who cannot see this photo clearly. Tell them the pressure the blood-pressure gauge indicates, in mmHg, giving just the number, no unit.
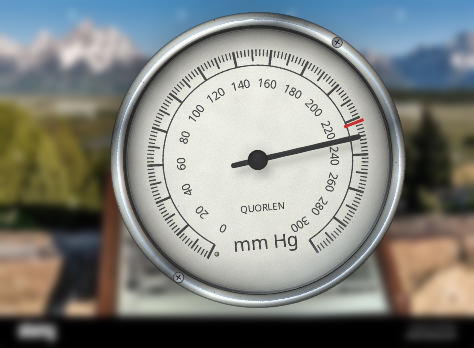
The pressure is 230
